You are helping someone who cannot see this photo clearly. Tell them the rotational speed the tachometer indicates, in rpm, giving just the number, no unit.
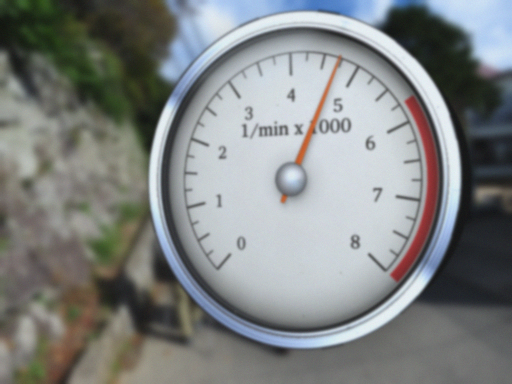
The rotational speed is 4750
